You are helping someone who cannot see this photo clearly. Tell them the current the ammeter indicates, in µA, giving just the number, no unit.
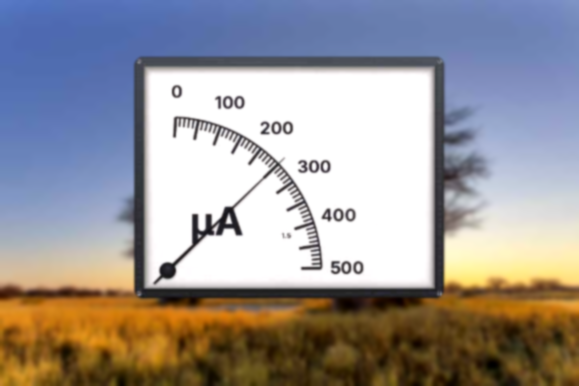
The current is 250
